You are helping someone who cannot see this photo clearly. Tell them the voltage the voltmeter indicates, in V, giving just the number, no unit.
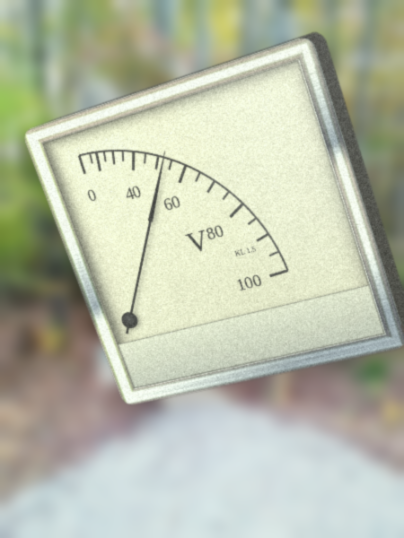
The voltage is 52.5
